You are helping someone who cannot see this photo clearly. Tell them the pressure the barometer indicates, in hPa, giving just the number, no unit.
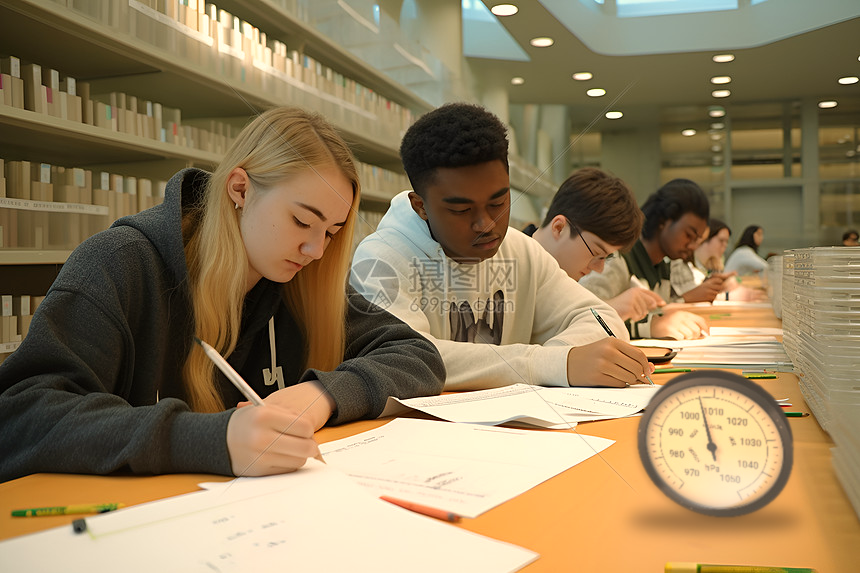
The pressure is 1006
